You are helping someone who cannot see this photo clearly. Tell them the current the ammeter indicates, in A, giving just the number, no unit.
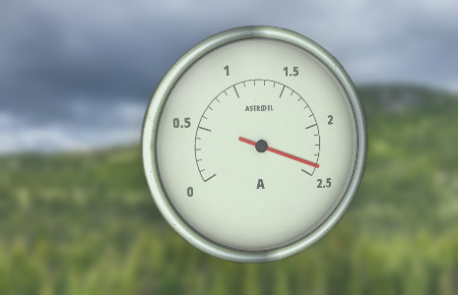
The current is 2.4
